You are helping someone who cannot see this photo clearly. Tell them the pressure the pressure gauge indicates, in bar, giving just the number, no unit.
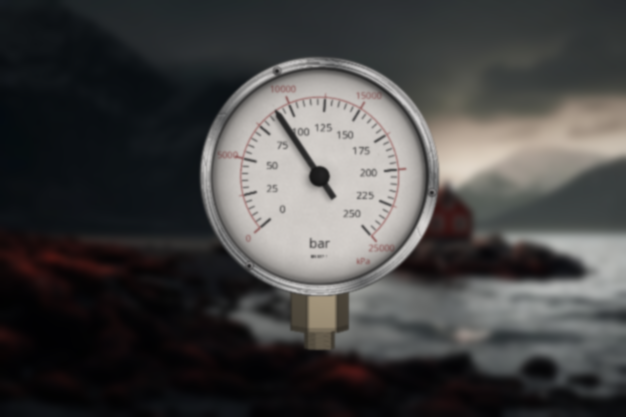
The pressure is 90
